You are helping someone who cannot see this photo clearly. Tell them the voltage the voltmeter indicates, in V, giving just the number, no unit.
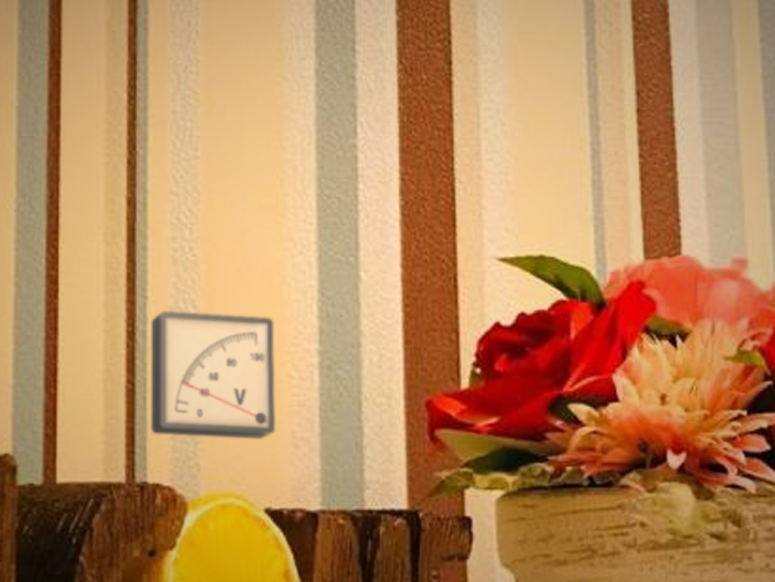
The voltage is 40
